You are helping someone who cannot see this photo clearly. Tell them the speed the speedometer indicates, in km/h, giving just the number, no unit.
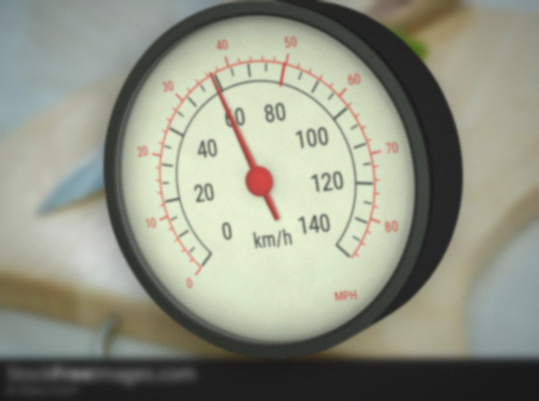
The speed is 60
